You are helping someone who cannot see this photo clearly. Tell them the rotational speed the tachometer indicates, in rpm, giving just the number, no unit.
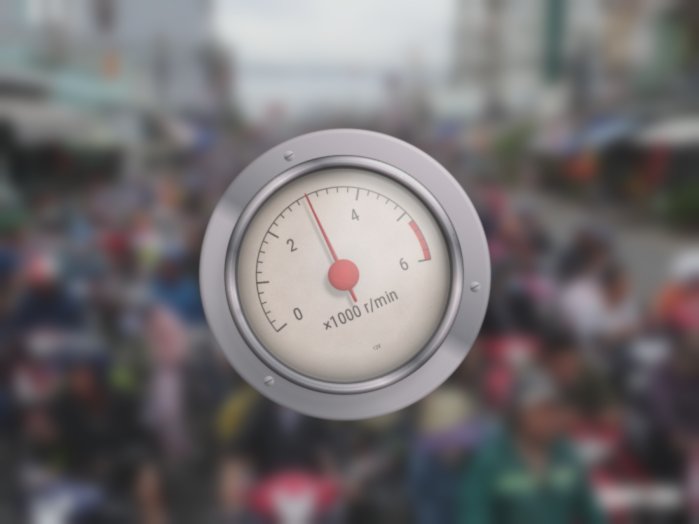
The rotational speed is 3000
